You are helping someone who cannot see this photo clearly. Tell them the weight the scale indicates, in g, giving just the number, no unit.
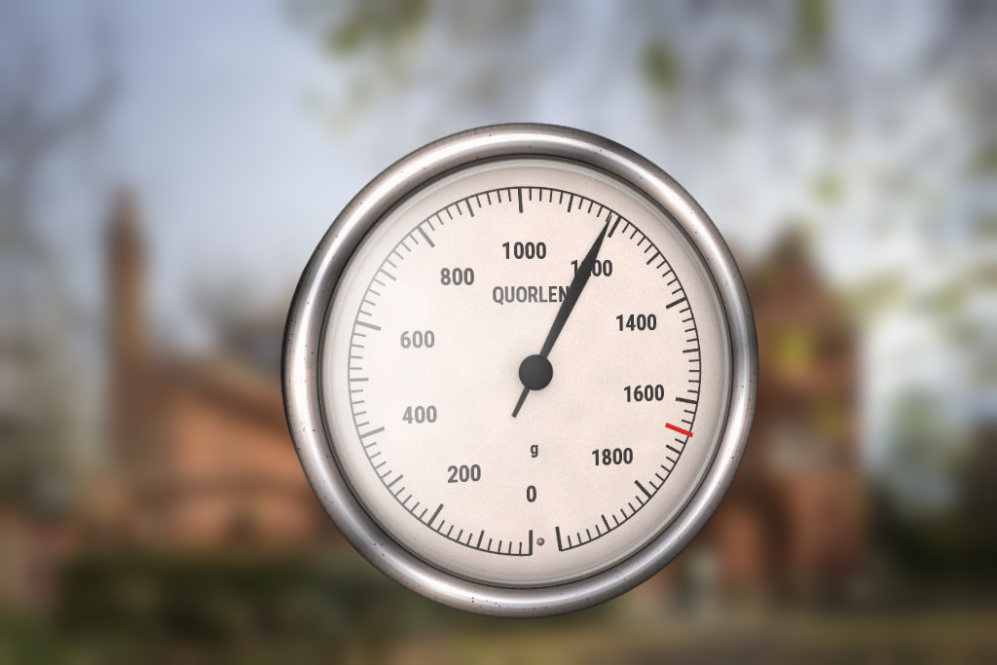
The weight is 1180
